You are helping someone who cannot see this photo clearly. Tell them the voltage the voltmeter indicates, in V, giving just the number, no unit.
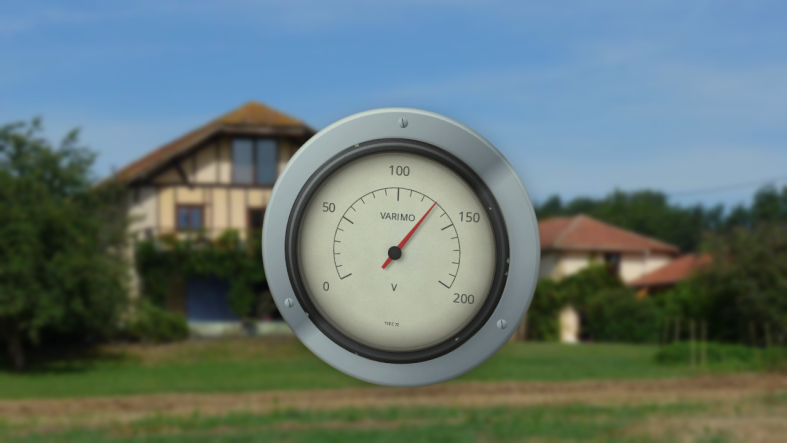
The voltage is 130
